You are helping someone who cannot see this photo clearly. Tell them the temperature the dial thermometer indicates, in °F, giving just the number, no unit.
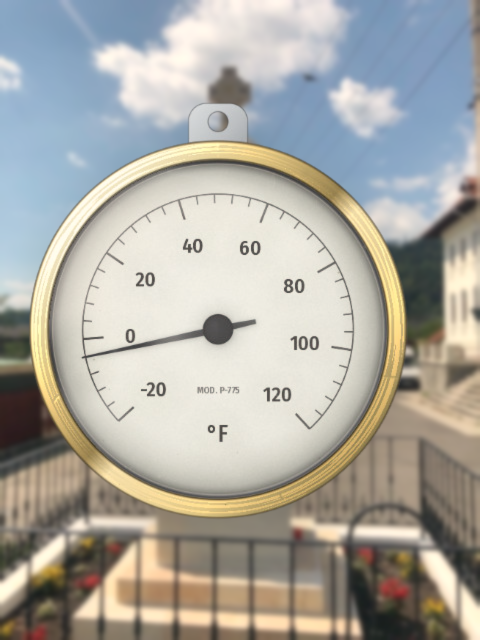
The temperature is -4
